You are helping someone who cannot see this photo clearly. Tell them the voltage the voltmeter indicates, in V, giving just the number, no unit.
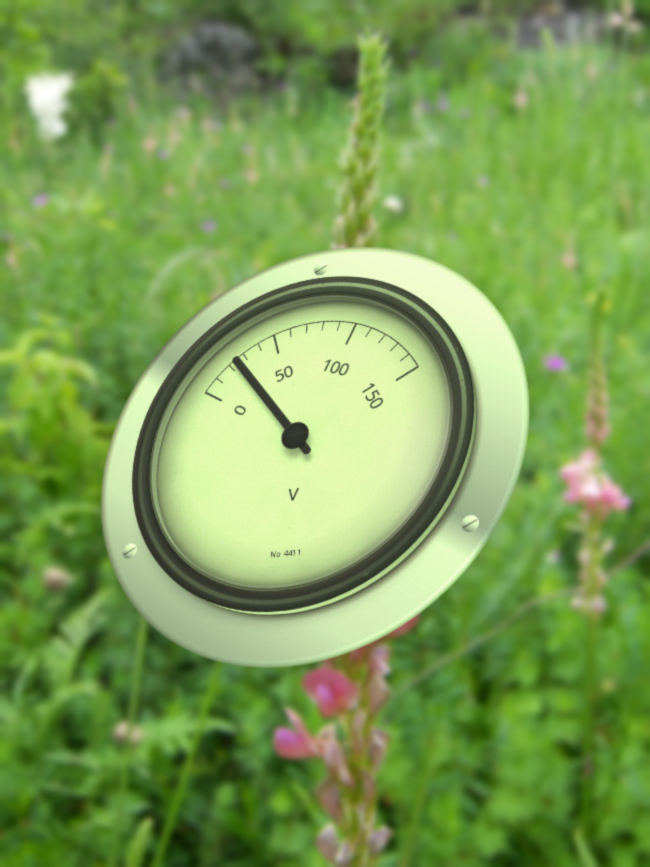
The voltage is 25
